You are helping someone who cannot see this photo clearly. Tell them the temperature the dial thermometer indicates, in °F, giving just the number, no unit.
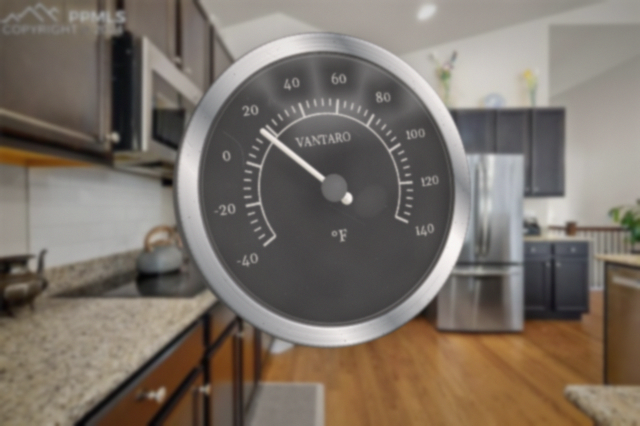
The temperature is 16
